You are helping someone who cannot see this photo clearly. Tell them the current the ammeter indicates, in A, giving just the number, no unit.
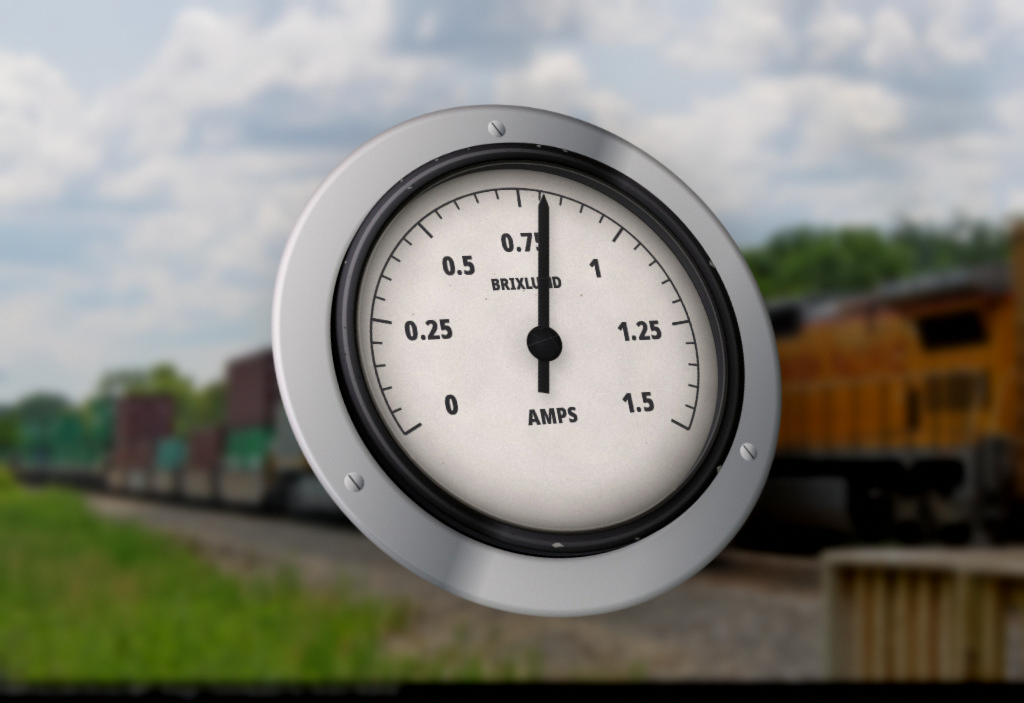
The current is 0.8
